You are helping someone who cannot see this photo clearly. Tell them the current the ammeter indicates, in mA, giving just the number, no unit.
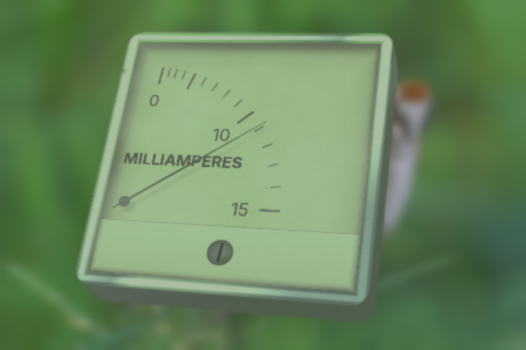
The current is 11
